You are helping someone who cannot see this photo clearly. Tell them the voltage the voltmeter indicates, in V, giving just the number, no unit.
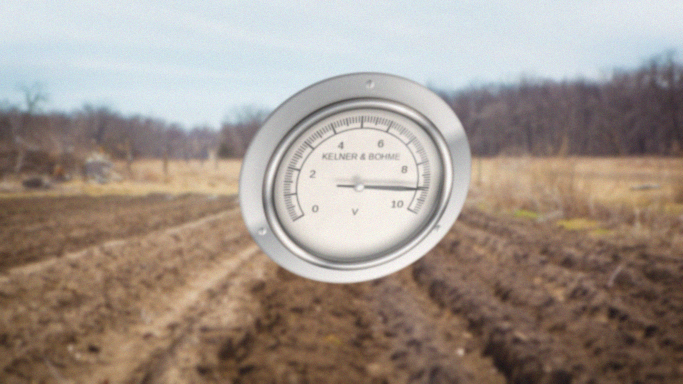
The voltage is 9
